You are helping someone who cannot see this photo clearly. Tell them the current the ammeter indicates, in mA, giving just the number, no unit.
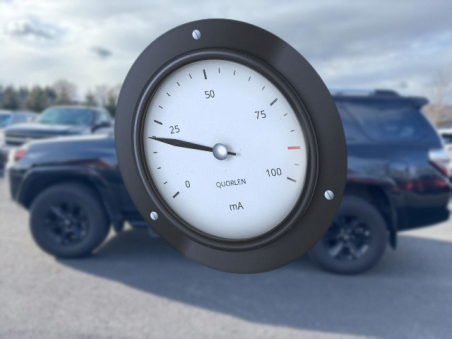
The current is 20
